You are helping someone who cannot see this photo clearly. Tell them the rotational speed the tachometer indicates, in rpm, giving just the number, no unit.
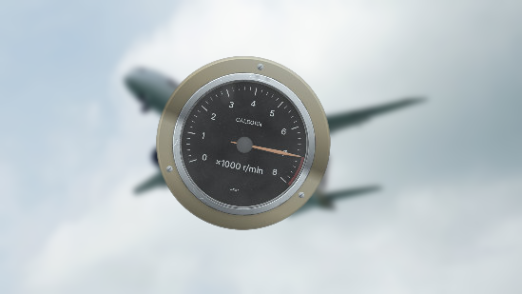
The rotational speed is 7000
